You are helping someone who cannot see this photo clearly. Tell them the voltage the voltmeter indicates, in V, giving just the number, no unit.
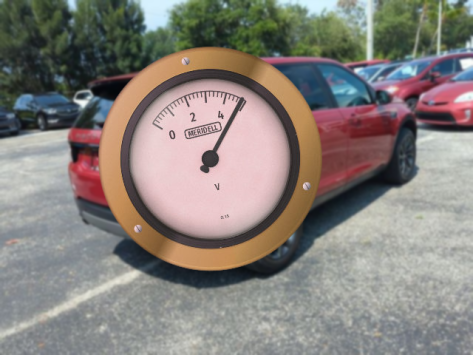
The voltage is 4.8
